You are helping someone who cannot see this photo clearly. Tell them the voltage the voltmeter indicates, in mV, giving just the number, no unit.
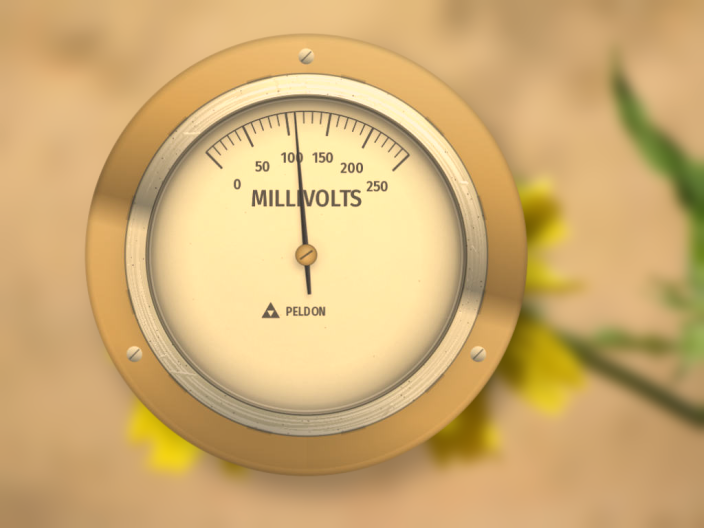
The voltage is 110
